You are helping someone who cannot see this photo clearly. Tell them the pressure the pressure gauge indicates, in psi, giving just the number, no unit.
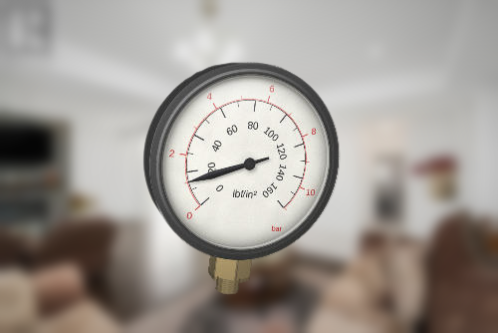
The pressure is 15
